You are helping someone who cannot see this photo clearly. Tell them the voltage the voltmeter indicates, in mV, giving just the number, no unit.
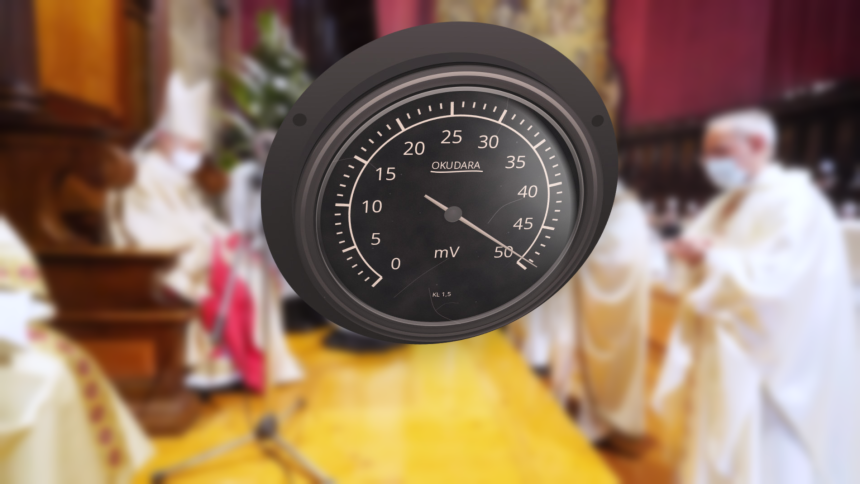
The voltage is 49
